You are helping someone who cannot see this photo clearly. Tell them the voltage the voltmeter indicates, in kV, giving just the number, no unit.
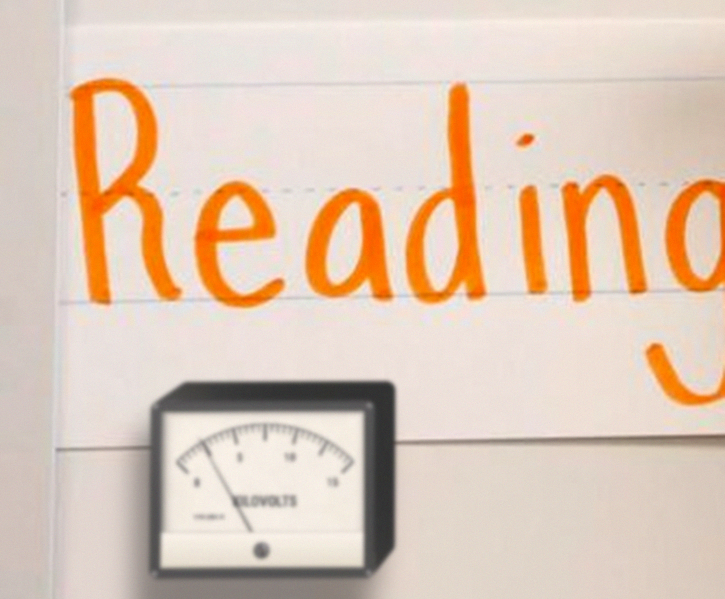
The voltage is 2.5
